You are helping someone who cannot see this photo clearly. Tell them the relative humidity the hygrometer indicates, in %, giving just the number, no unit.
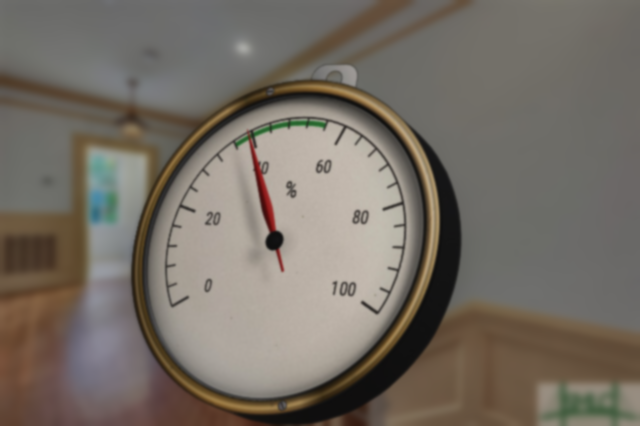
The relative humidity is 40
